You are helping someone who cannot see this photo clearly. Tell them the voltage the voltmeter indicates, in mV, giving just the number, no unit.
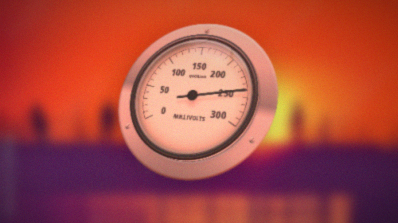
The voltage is 250
